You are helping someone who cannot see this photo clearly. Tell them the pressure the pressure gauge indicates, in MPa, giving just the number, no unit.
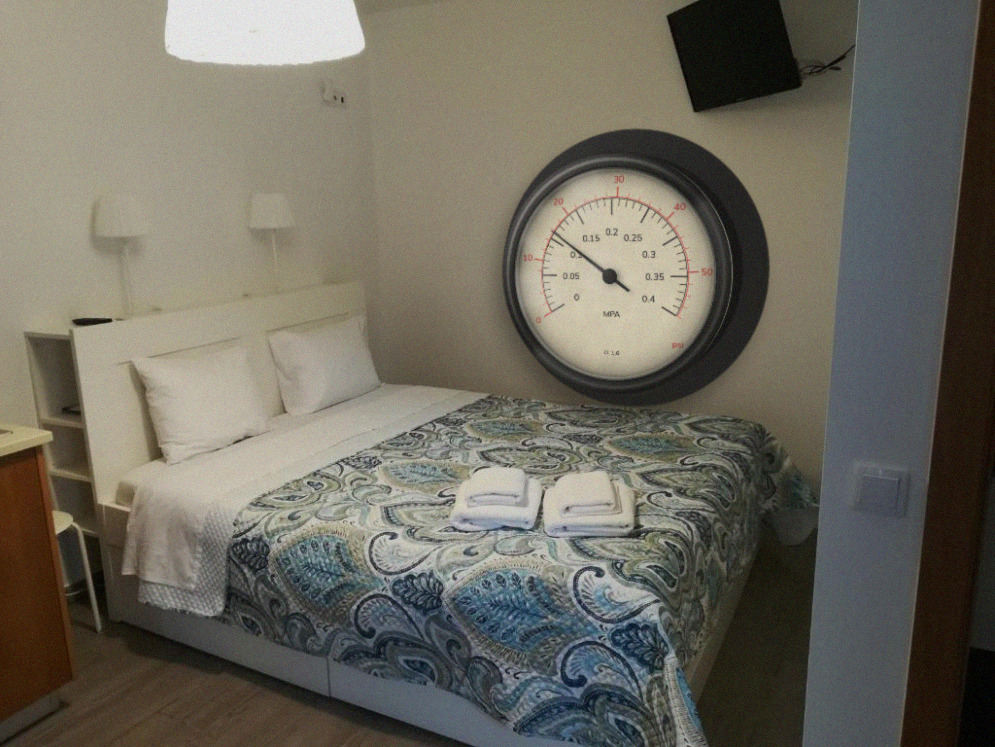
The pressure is 0.11
